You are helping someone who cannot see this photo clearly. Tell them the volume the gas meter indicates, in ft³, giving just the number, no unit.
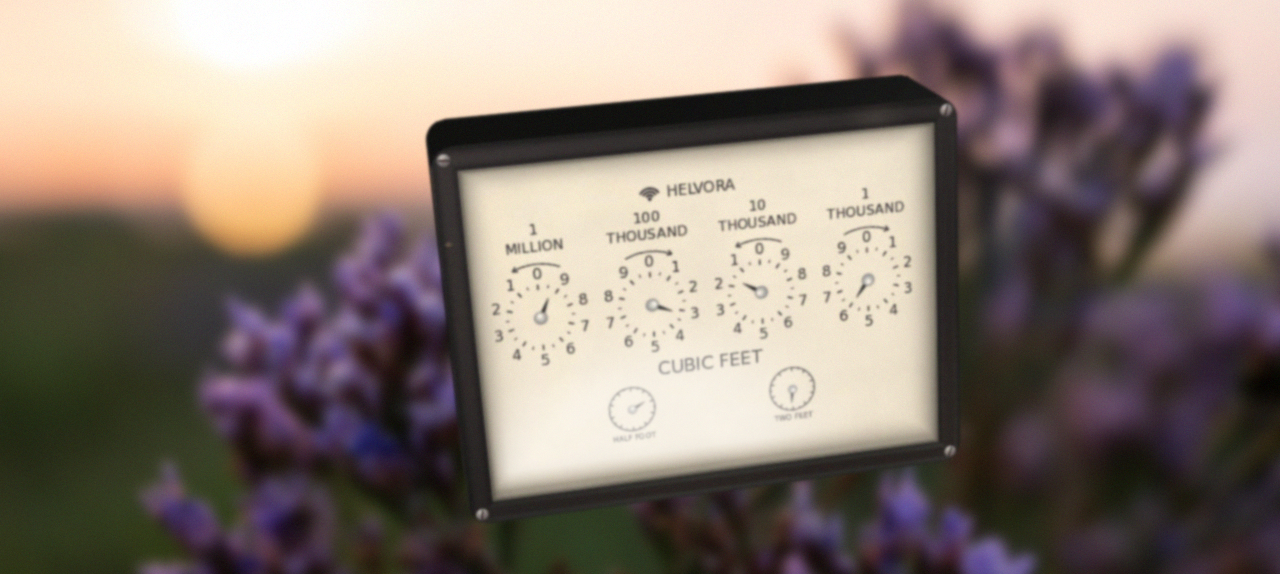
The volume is 931600
